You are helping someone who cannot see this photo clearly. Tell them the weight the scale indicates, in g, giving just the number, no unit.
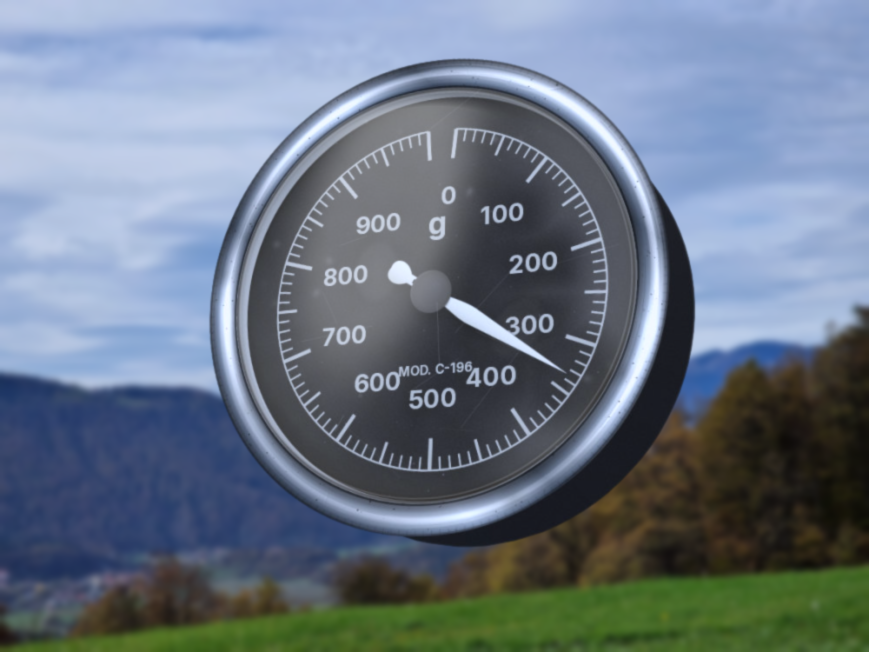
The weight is 335
